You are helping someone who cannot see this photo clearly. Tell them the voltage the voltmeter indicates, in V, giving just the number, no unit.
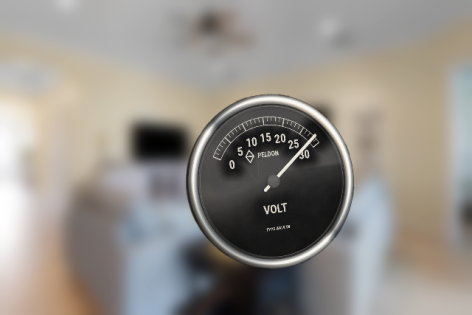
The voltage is 28
